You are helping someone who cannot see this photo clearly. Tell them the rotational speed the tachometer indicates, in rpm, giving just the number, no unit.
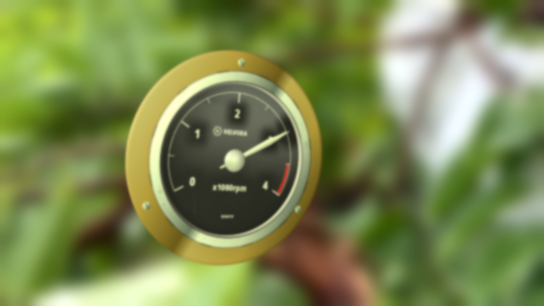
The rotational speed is 3000
